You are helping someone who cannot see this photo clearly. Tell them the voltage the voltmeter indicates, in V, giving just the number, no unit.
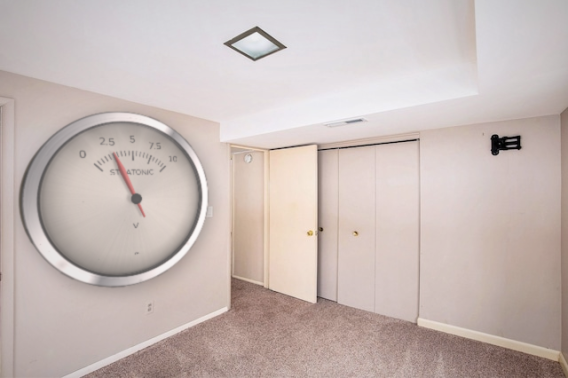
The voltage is 2.5
